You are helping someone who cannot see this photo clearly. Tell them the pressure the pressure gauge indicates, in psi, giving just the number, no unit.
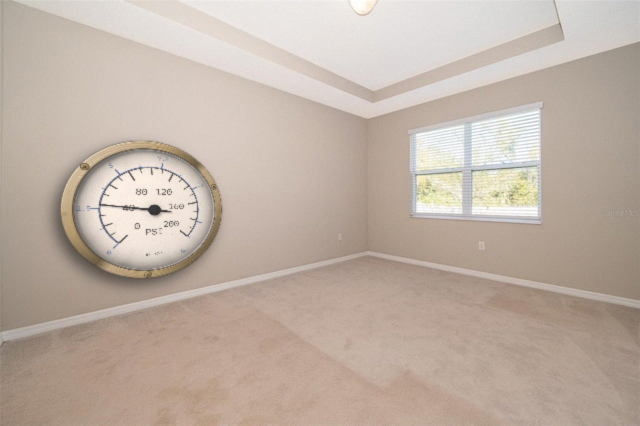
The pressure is 40
